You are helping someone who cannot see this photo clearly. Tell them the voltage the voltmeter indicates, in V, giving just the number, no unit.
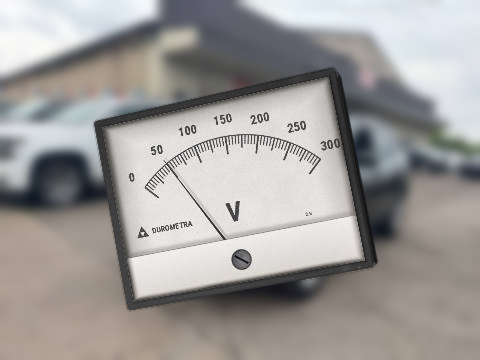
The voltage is 50
